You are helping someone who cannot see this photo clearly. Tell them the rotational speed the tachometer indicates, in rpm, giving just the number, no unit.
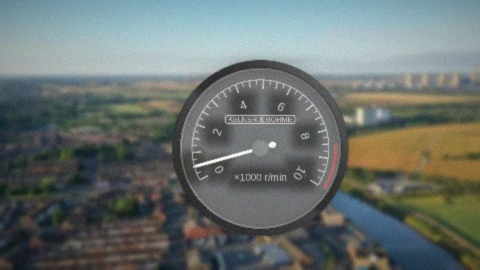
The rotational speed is 500
